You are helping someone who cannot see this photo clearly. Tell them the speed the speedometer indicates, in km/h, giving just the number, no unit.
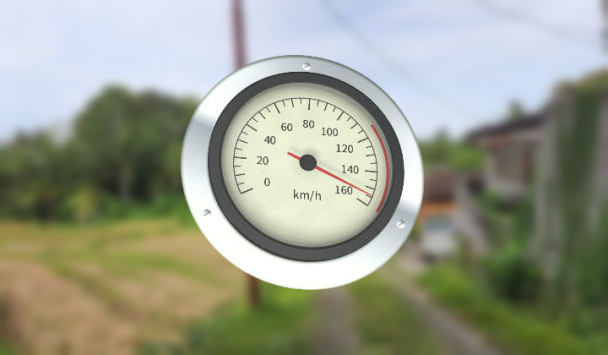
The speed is 155
